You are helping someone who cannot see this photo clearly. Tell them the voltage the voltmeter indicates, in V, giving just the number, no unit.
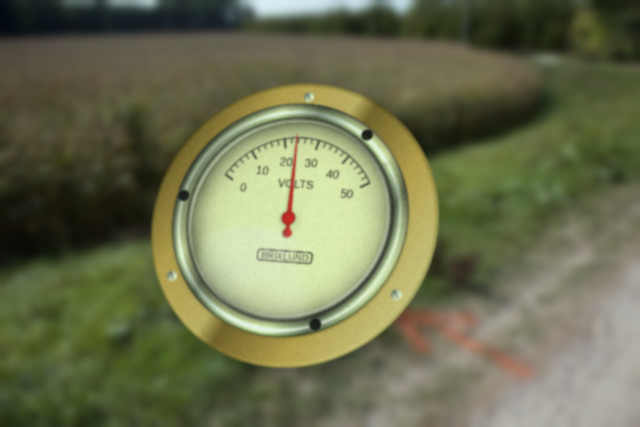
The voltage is 24
